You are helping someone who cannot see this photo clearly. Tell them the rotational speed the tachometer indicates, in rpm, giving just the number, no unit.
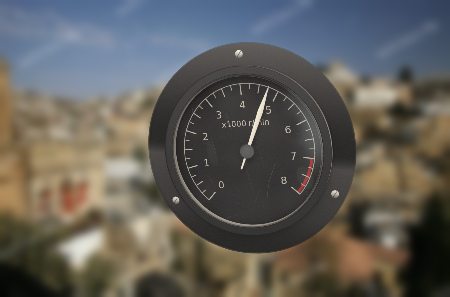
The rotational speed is 4750
